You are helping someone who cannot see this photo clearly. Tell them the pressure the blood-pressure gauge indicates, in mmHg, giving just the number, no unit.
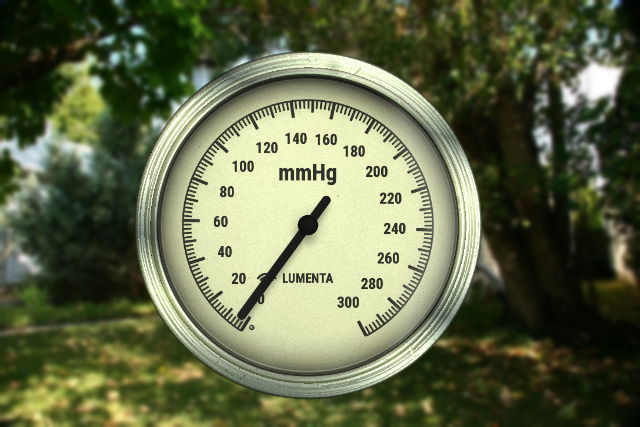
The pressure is 4
